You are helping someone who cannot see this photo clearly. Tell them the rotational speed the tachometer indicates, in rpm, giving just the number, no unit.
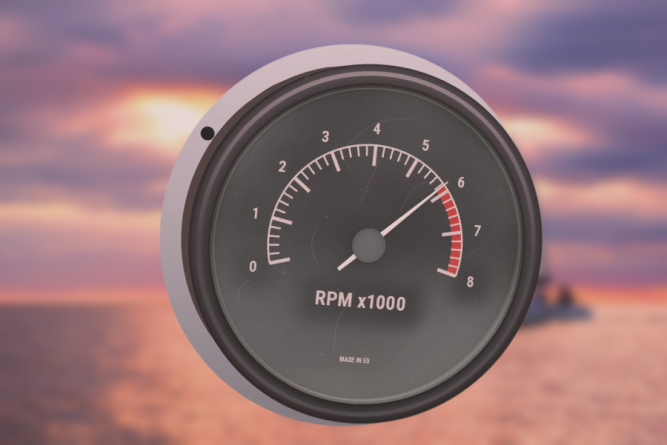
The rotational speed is 5800
